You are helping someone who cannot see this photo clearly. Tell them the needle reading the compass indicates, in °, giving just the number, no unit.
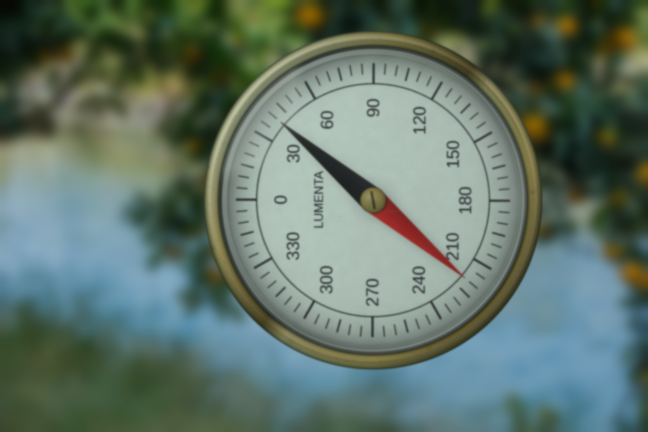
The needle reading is 220
